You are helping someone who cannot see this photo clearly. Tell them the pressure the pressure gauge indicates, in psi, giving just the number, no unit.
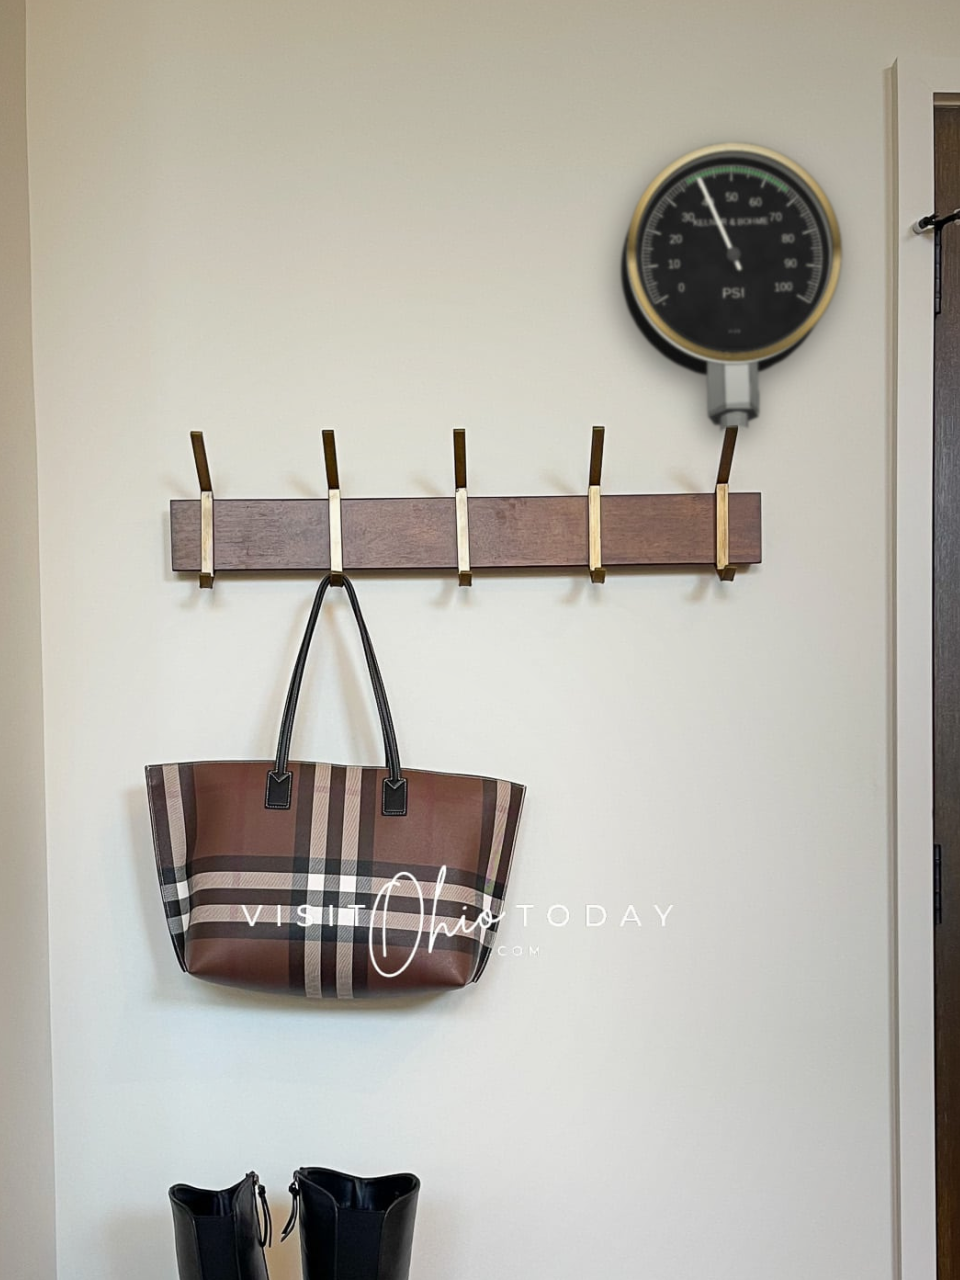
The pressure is 40
